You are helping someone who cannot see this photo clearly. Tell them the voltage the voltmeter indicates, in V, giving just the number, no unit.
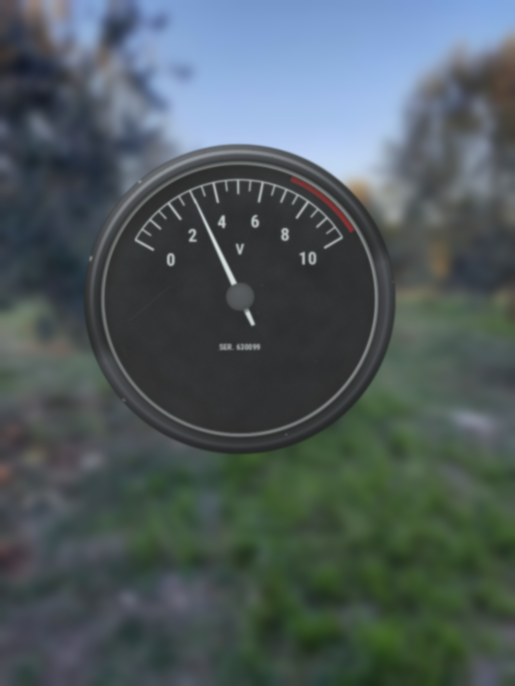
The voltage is 3
